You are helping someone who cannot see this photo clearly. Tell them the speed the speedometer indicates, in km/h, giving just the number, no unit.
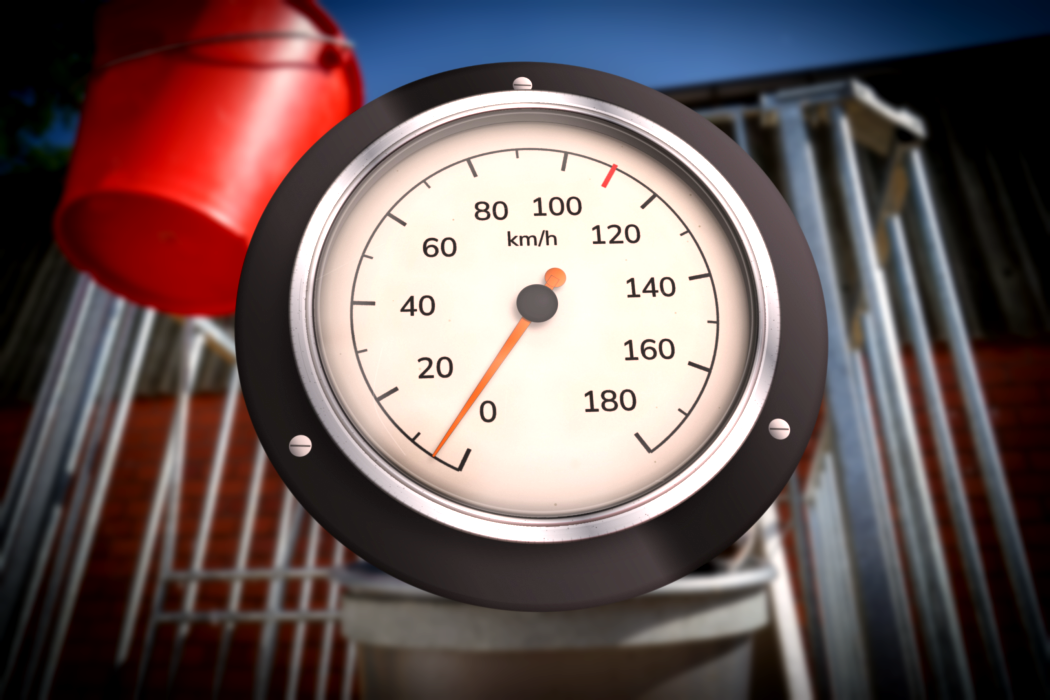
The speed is 5
